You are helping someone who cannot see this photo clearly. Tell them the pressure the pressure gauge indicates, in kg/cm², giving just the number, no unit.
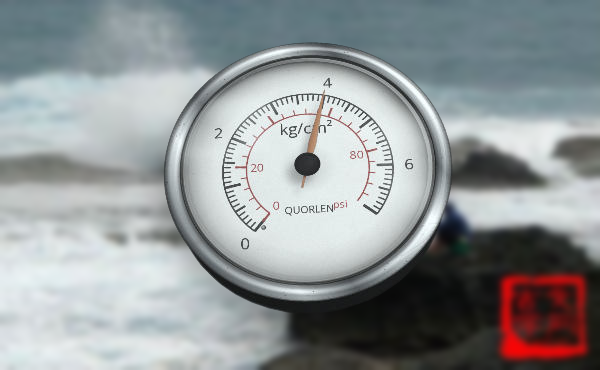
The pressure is 4
